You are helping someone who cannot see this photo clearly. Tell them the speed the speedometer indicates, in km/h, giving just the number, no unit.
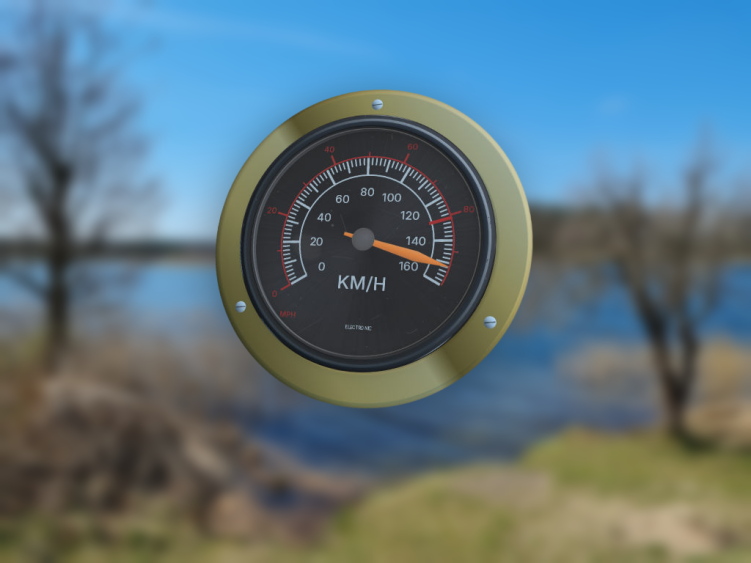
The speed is 152
